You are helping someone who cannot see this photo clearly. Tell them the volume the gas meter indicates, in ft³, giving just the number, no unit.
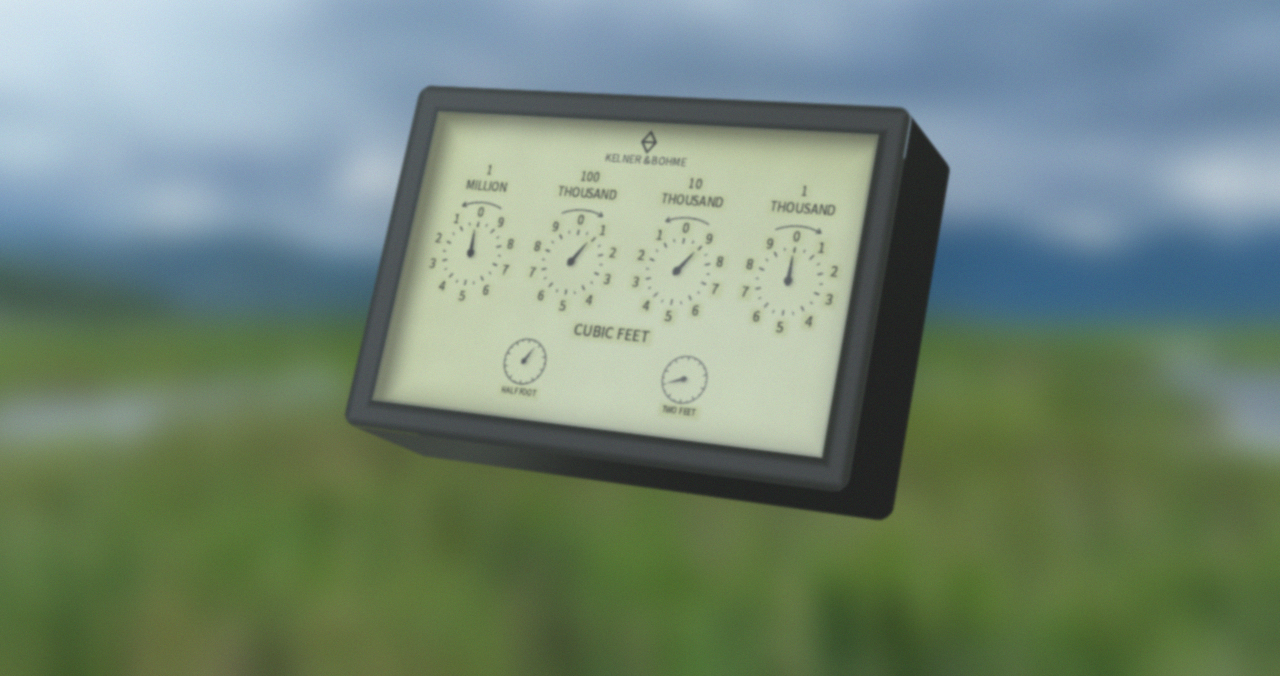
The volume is 9000
